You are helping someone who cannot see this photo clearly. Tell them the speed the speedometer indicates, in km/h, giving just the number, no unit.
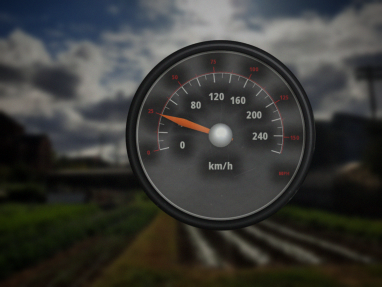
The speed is 40
